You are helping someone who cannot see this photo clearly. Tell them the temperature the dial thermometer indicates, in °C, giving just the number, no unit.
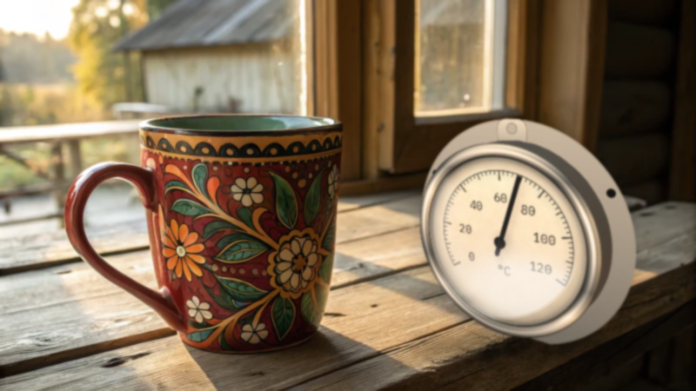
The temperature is 70
